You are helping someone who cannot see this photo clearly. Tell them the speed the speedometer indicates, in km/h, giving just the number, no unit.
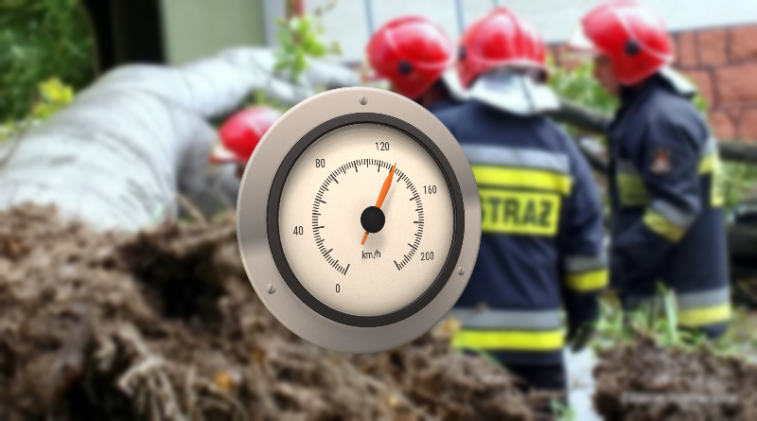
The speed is 130
